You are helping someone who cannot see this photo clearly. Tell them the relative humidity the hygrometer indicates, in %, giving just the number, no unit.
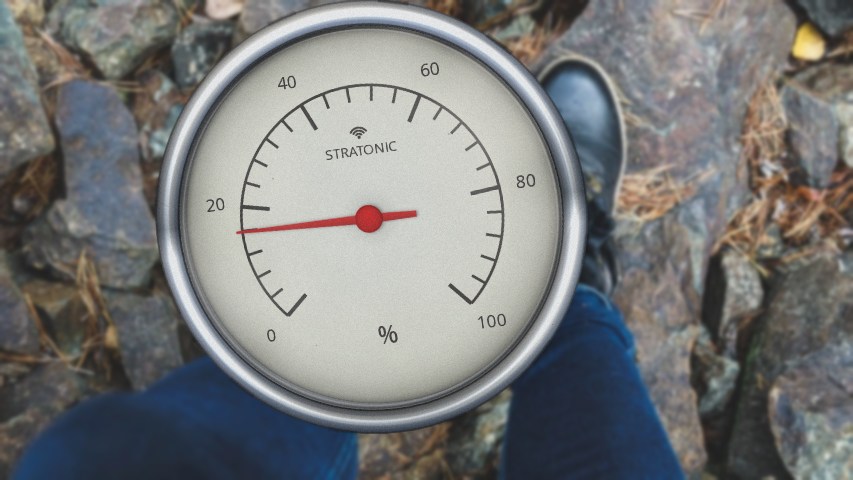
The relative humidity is 16
